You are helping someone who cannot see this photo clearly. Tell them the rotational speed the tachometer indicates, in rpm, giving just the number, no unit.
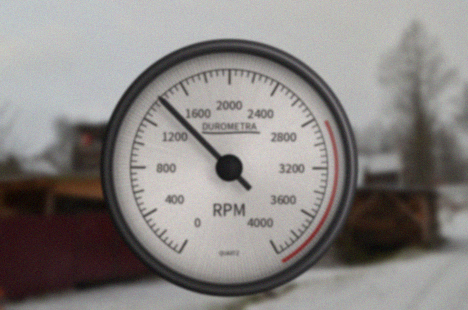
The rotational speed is 1400
